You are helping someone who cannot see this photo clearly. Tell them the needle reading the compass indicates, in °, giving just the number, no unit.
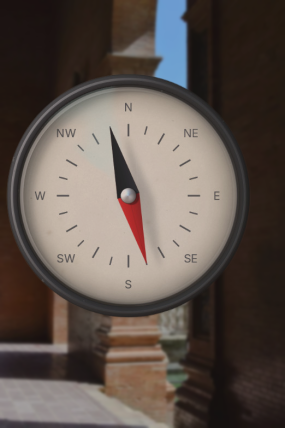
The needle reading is 165
